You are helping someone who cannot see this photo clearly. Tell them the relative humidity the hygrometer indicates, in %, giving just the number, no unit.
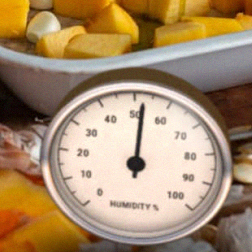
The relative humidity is 52.5
